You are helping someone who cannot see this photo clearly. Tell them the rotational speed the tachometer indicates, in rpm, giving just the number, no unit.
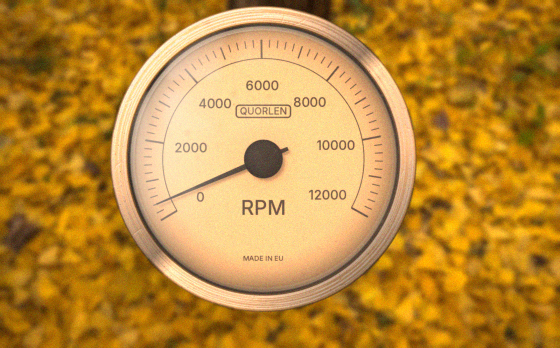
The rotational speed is 400
